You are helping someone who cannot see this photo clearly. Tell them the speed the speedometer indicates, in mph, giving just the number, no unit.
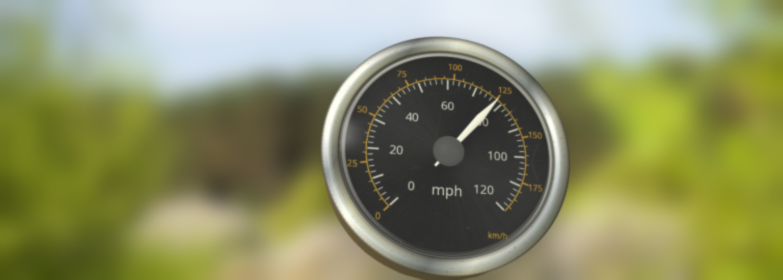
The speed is 78
